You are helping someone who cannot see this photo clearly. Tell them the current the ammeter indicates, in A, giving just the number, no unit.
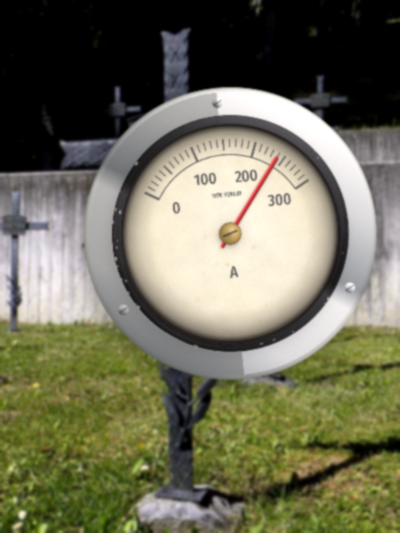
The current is 240
